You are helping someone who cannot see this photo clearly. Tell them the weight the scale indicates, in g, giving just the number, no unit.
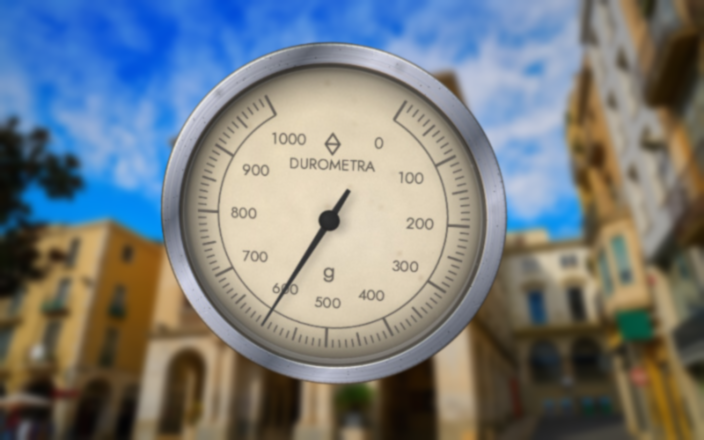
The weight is 600
